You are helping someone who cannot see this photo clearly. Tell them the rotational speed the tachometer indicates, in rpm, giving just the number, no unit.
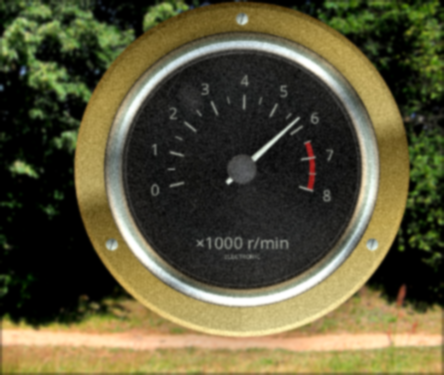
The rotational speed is 5750
